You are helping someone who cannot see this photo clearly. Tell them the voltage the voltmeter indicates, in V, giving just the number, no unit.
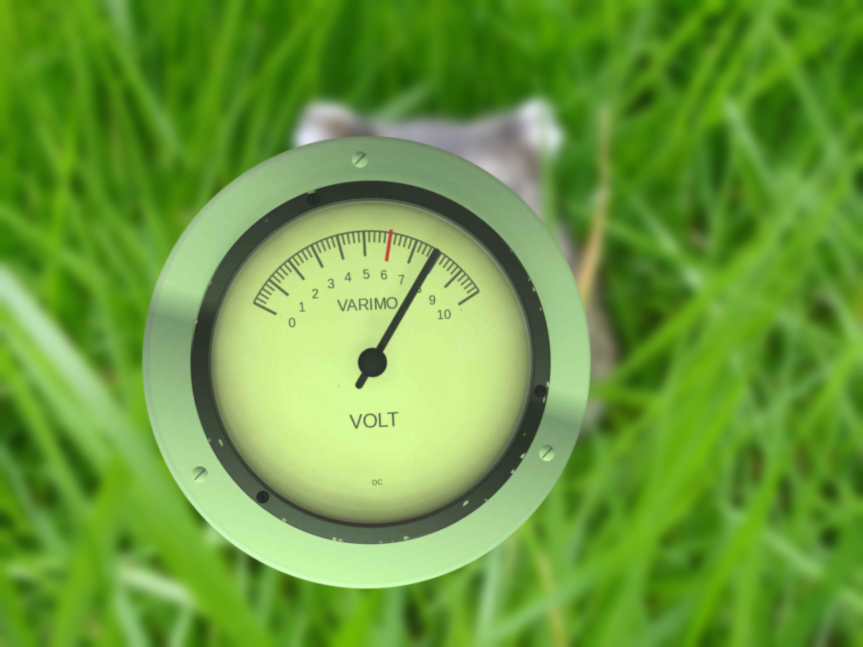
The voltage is 7.8
